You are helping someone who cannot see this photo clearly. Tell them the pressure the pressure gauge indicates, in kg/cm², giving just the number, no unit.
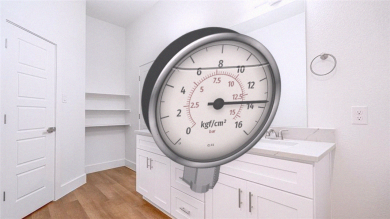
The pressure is 13.5
